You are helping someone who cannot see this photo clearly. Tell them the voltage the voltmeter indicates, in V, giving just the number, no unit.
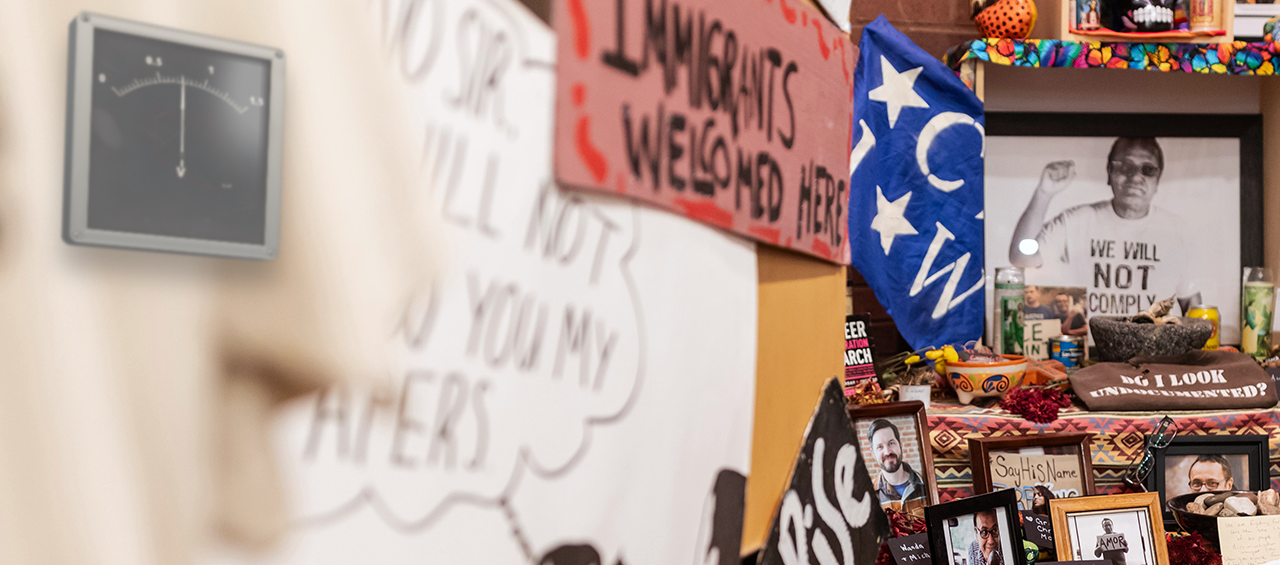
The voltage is 0.75
